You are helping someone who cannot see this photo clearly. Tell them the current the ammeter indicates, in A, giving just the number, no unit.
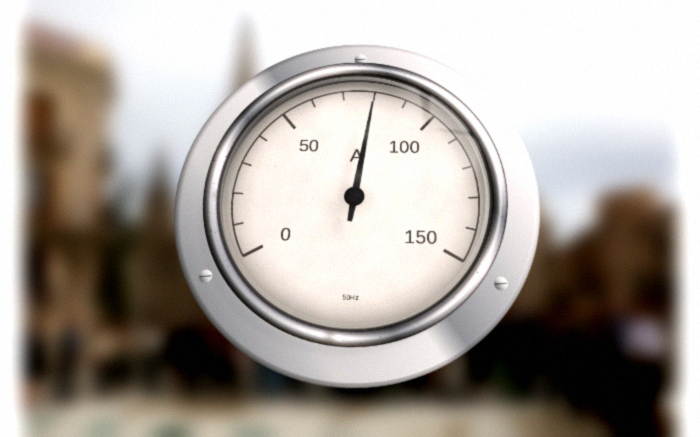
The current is 80
